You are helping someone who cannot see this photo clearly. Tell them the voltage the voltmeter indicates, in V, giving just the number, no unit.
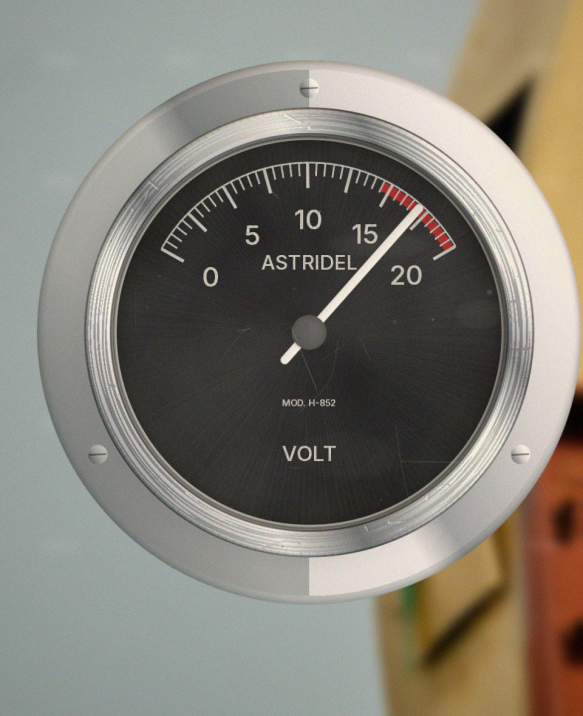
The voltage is 17
